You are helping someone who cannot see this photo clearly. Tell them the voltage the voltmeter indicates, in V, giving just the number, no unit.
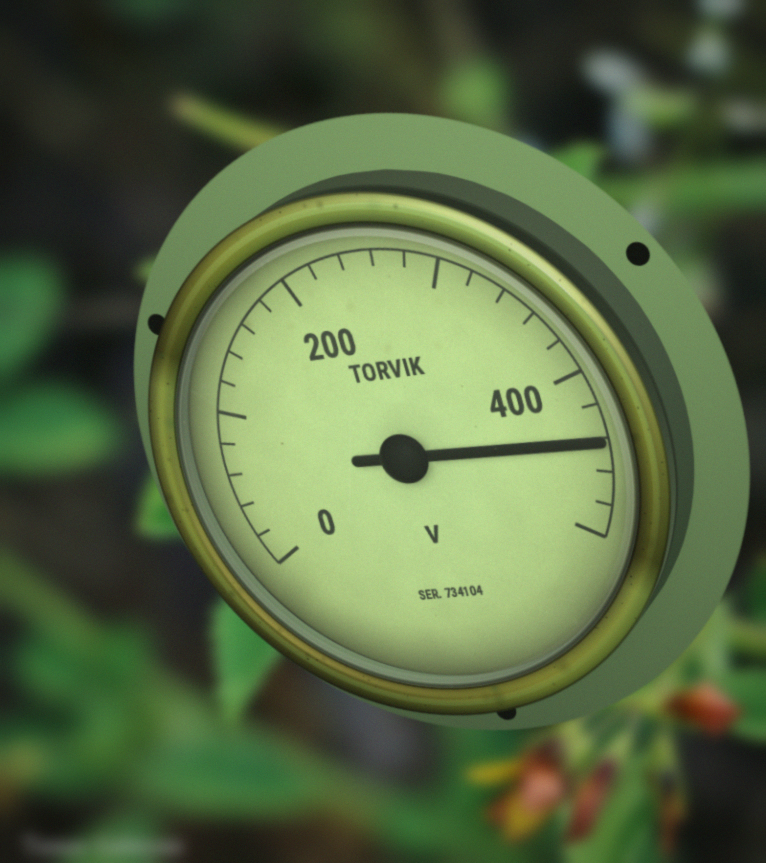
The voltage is 440
